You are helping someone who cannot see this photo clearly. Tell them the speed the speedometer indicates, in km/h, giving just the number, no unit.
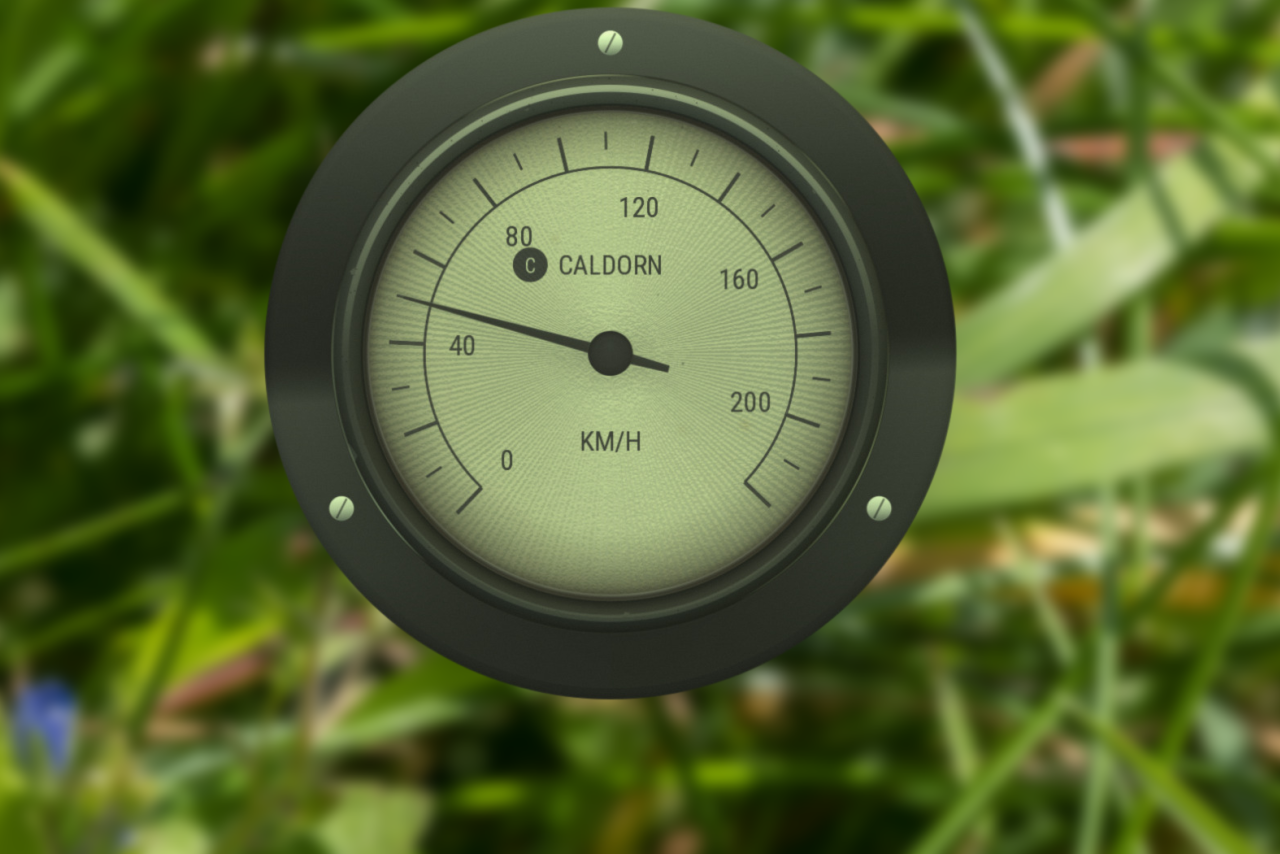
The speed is 50
